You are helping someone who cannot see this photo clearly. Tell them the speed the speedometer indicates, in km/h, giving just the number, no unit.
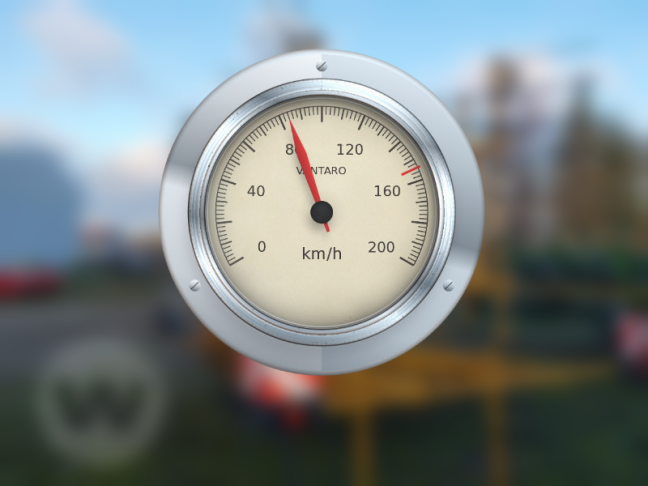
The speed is 84
